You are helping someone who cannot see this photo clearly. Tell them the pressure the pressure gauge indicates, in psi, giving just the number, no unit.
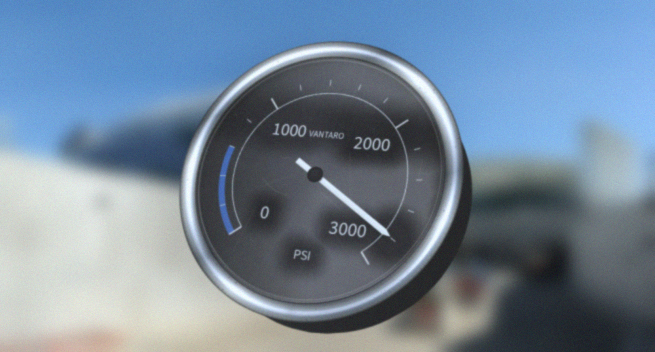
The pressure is 2800
